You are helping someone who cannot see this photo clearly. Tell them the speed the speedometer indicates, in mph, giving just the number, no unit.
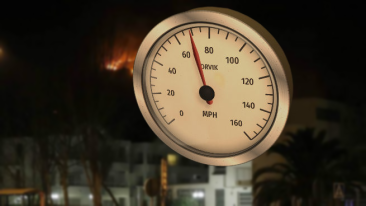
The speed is 70
